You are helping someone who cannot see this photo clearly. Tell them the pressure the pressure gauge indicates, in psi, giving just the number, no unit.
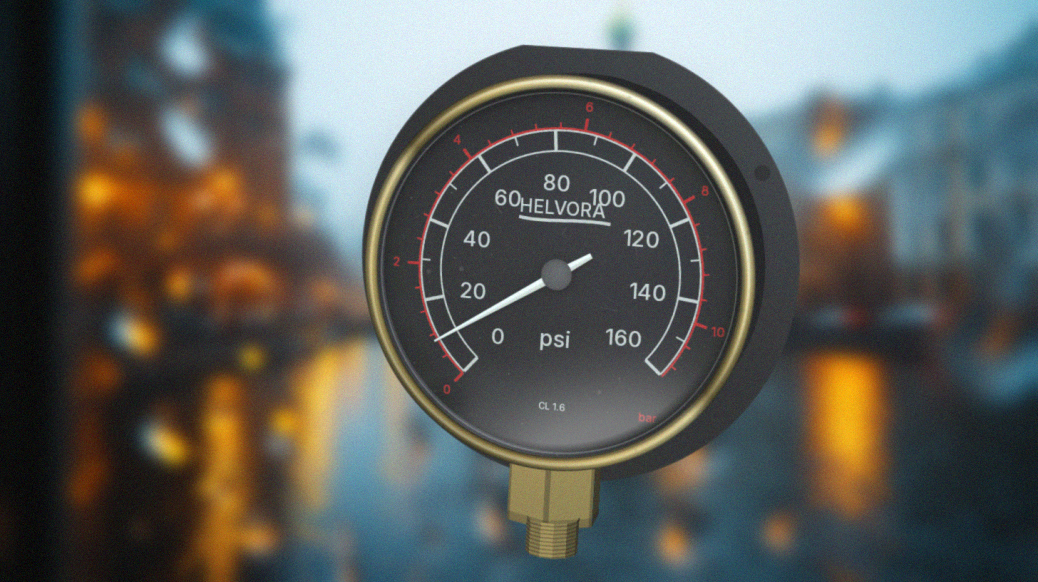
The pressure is 10
